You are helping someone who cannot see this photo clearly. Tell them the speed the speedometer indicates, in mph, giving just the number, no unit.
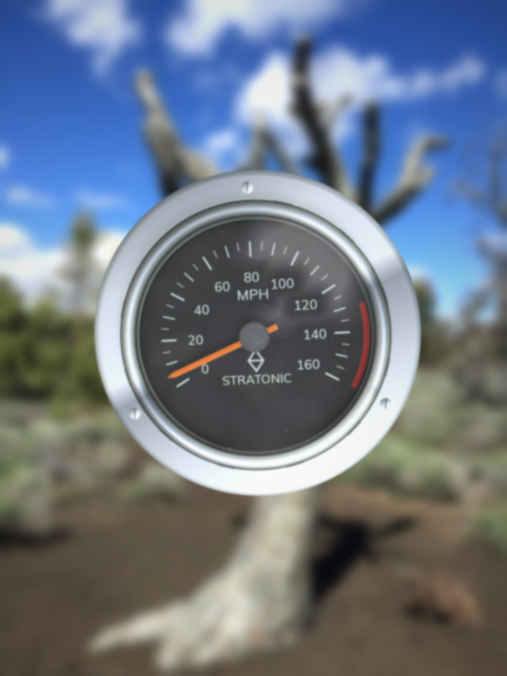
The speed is 5
